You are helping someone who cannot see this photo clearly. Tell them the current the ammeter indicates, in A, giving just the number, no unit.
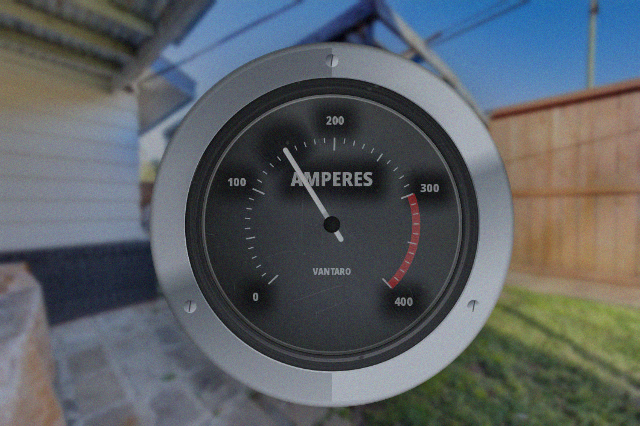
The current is 150
